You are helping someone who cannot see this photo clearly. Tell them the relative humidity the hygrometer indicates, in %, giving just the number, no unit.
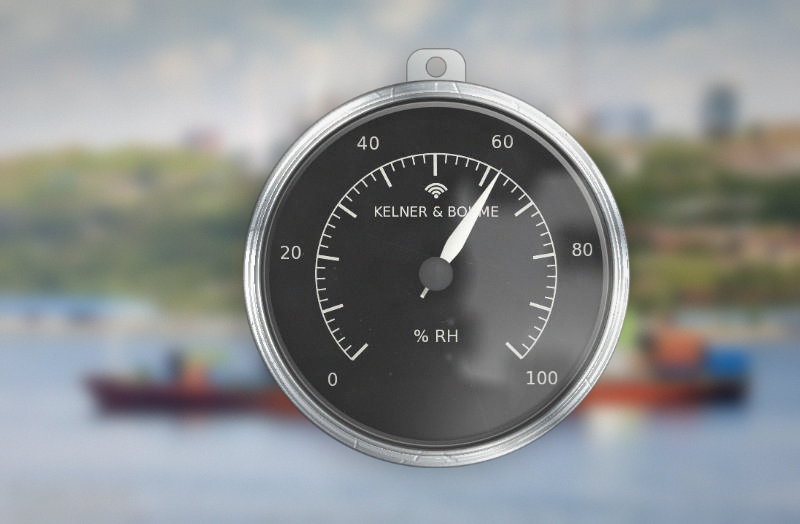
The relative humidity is 62
